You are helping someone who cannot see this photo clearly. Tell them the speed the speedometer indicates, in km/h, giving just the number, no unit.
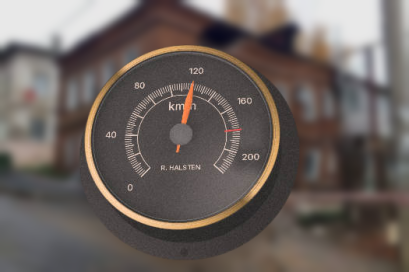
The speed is 120
